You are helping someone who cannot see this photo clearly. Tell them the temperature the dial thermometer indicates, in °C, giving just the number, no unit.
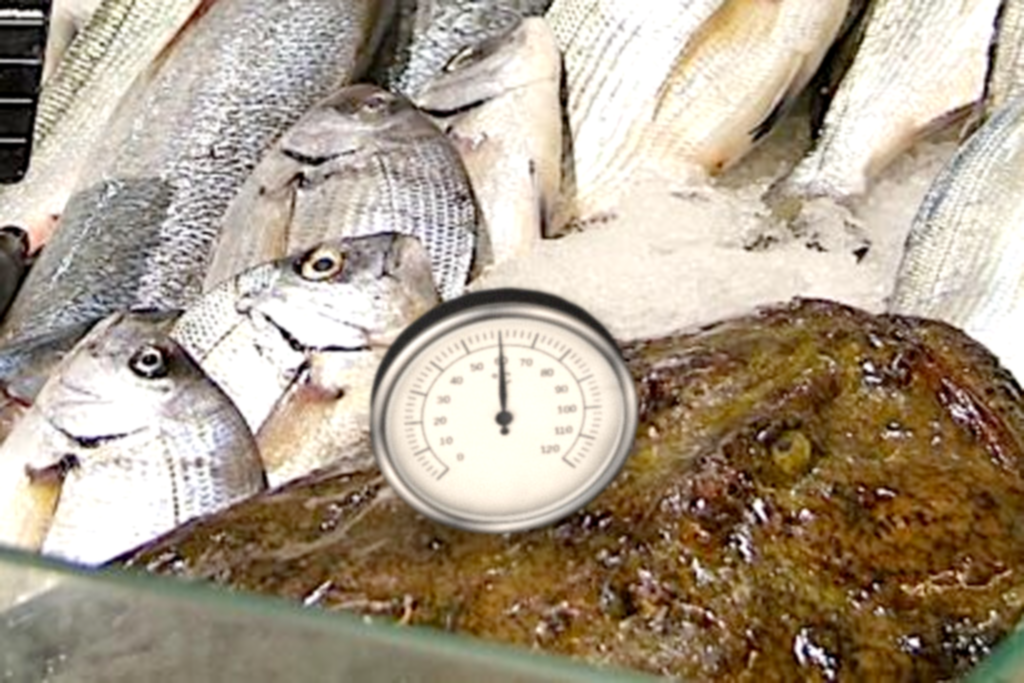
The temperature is 60
